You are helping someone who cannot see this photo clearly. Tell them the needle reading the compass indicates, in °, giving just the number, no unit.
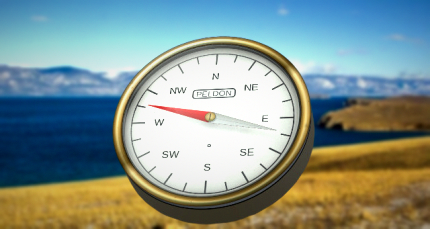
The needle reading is 285
